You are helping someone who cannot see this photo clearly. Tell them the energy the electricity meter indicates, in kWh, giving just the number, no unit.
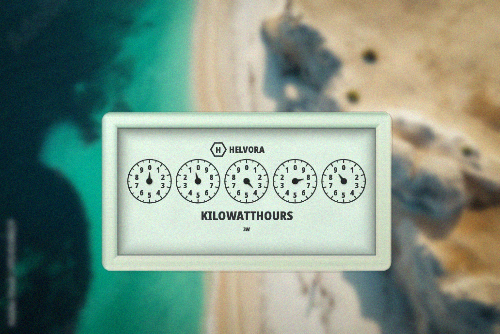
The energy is 379
